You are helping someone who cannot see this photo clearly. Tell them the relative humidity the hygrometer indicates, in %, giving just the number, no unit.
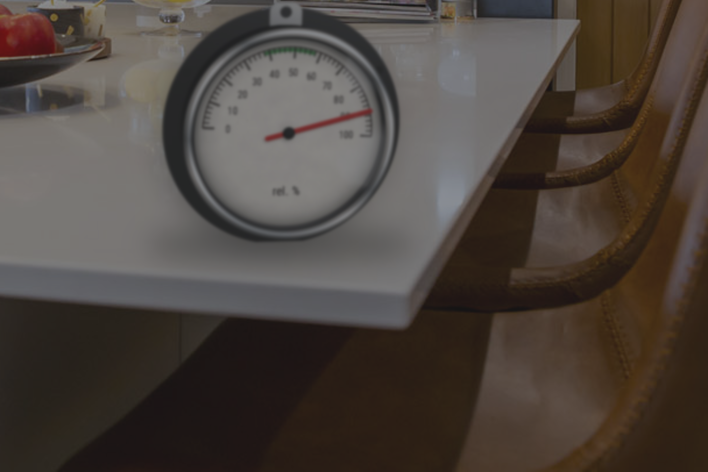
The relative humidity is 90
